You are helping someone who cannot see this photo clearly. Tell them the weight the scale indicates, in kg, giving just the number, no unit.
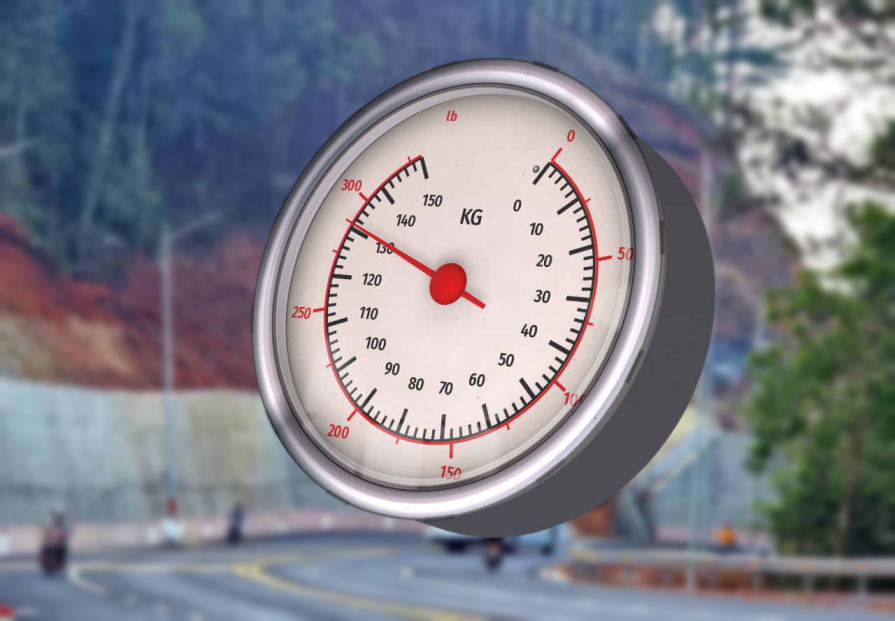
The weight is 131
